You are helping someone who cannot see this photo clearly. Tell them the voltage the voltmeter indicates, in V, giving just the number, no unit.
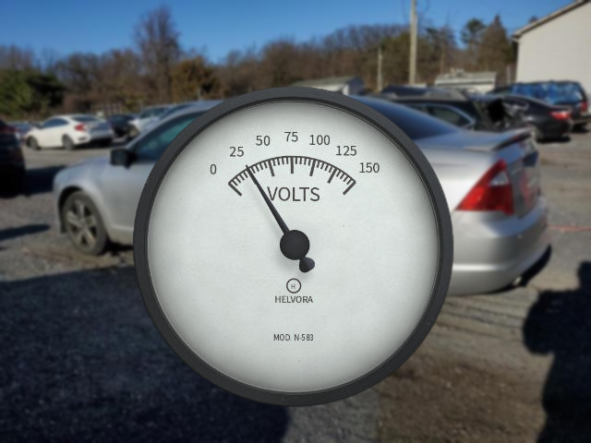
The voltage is 25
